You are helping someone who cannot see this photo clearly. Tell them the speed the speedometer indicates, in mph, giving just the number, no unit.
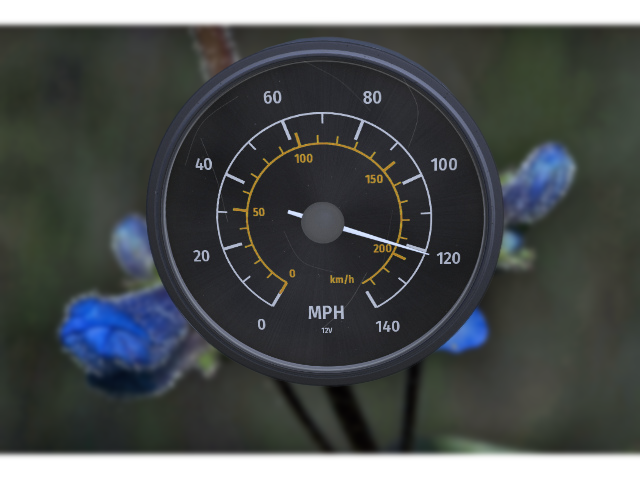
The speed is 120
